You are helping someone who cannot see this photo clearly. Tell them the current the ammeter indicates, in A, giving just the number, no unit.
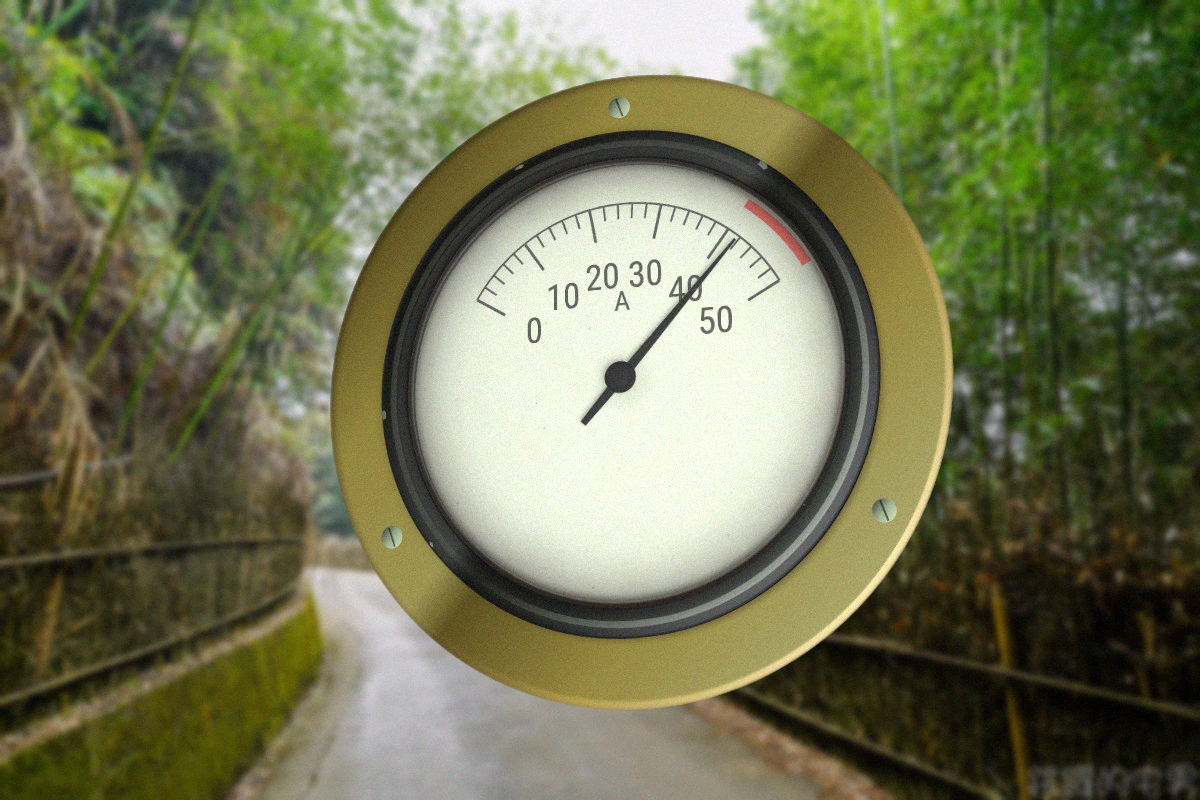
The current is 42
